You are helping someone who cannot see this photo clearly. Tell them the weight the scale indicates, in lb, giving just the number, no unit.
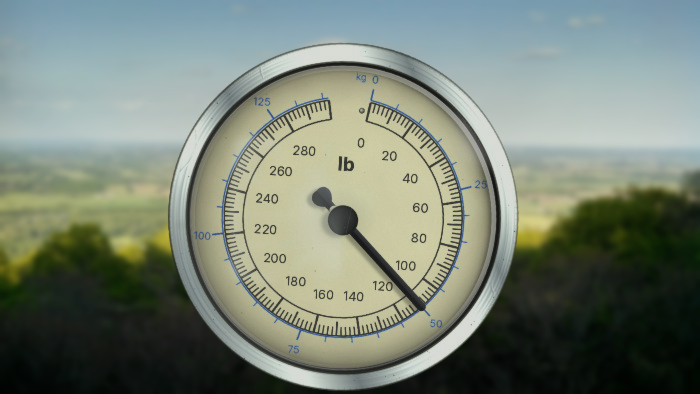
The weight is 110
